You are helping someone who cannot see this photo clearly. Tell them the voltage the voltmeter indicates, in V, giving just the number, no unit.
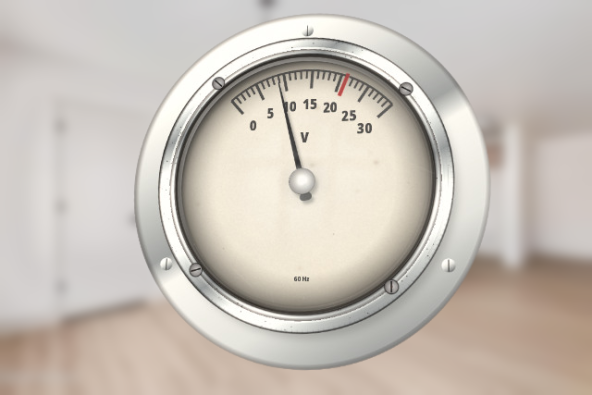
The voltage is 9
